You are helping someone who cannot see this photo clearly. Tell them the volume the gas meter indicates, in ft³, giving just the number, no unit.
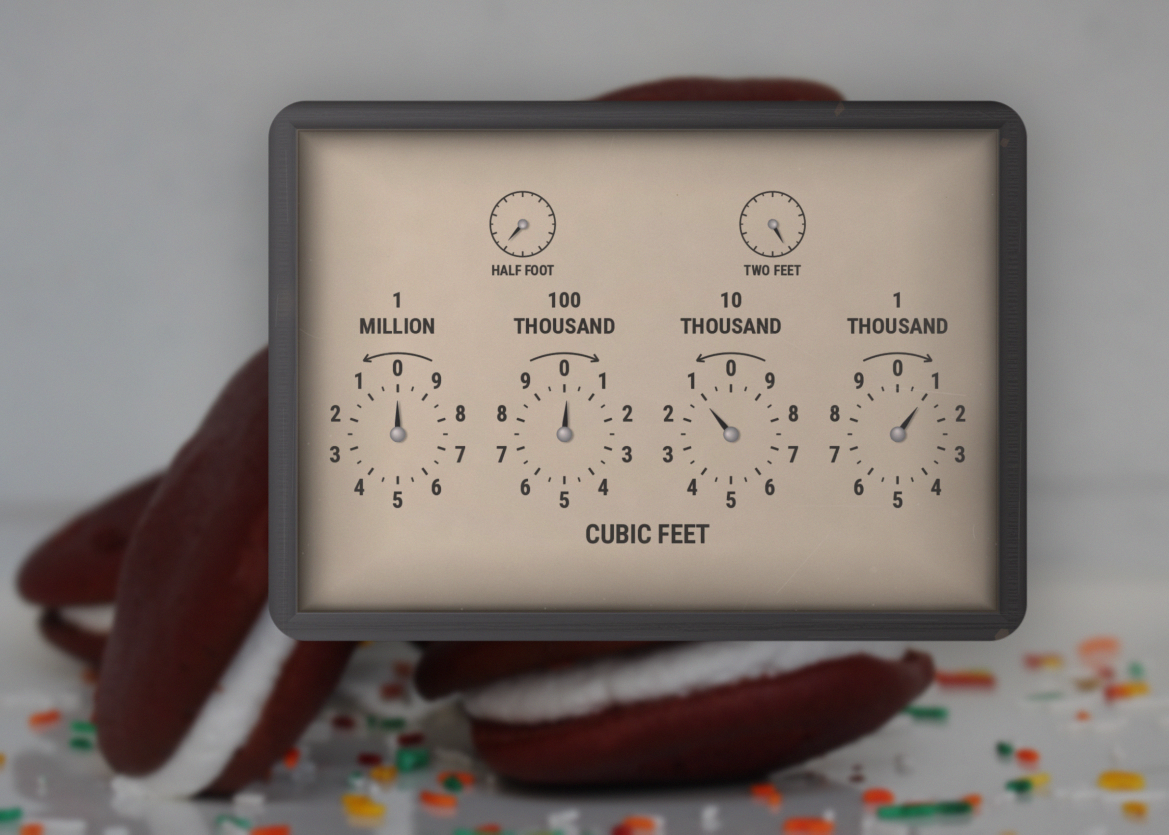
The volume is 1100
